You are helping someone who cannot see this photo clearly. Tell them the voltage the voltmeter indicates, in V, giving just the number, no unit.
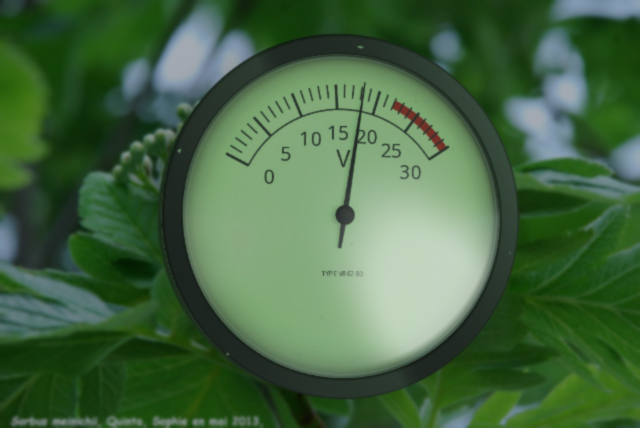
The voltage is 18
